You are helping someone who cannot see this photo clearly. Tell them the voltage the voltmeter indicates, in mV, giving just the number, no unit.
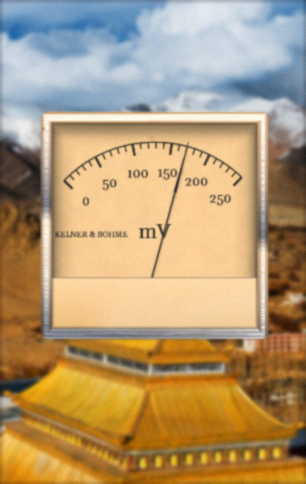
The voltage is 170
